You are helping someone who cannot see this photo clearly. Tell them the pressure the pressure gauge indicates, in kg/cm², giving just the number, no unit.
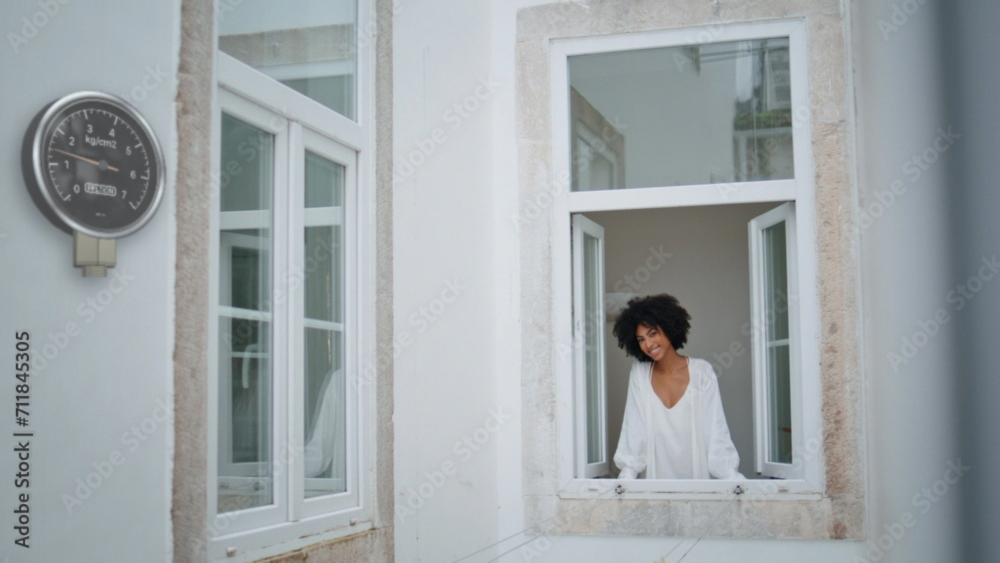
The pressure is 1.4
